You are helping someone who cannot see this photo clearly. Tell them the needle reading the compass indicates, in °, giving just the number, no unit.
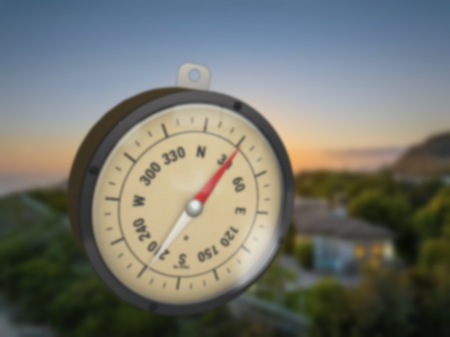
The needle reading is 30
